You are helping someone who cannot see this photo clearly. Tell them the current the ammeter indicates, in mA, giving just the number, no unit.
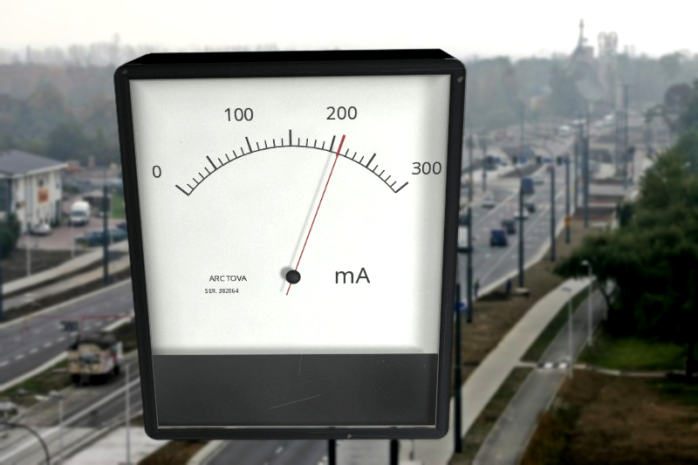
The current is 210
